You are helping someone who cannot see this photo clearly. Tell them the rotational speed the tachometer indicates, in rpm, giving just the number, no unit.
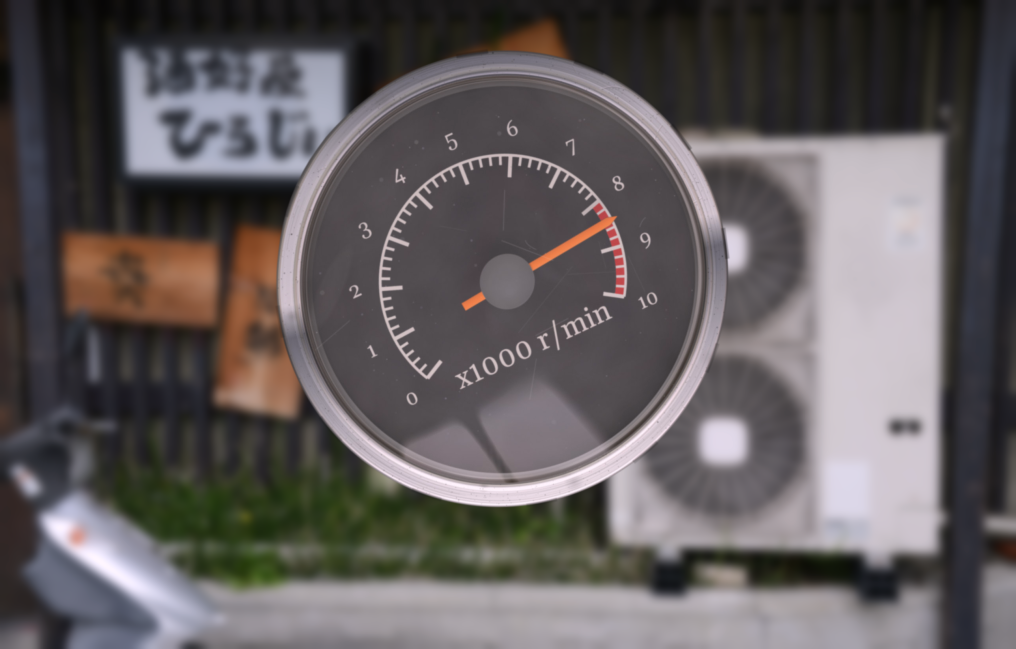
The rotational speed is 8400
